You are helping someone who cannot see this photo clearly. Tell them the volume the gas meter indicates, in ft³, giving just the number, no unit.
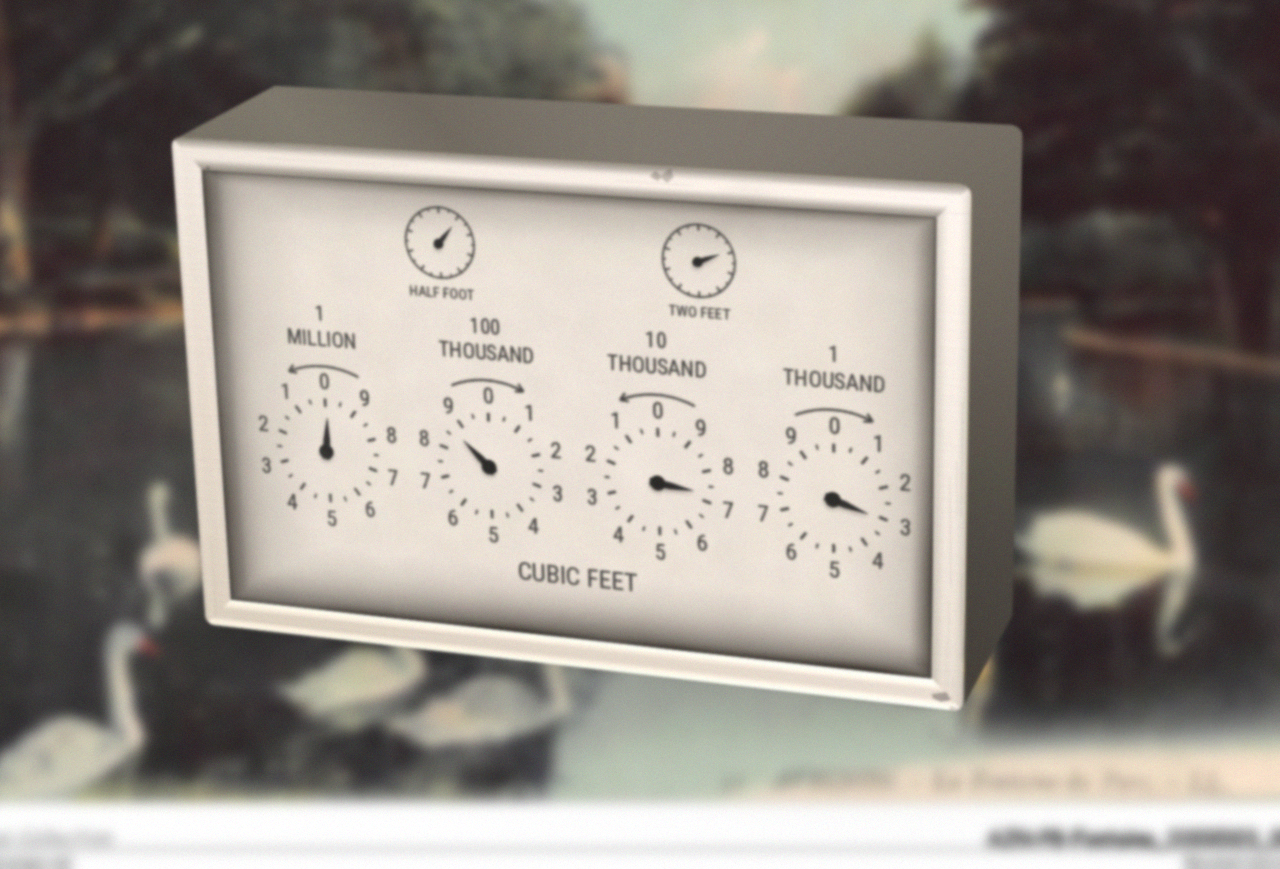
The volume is 987300
